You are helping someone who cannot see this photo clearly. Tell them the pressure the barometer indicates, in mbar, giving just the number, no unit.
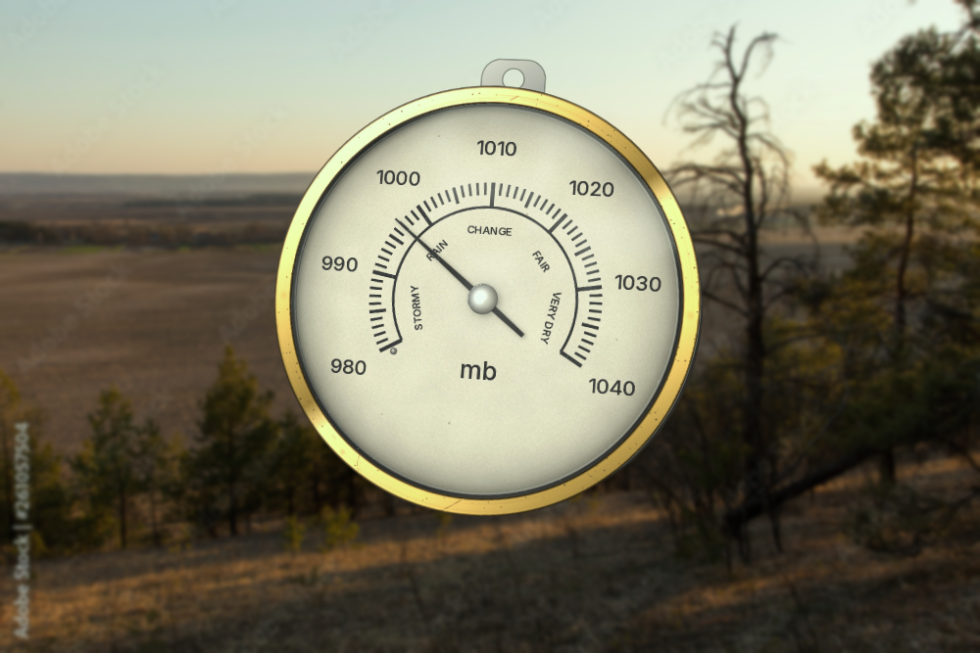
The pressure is 997
